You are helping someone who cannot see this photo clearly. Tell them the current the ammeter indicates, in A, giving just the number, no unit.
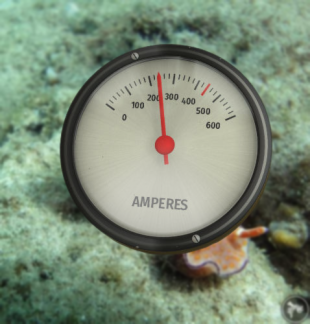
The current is 240
